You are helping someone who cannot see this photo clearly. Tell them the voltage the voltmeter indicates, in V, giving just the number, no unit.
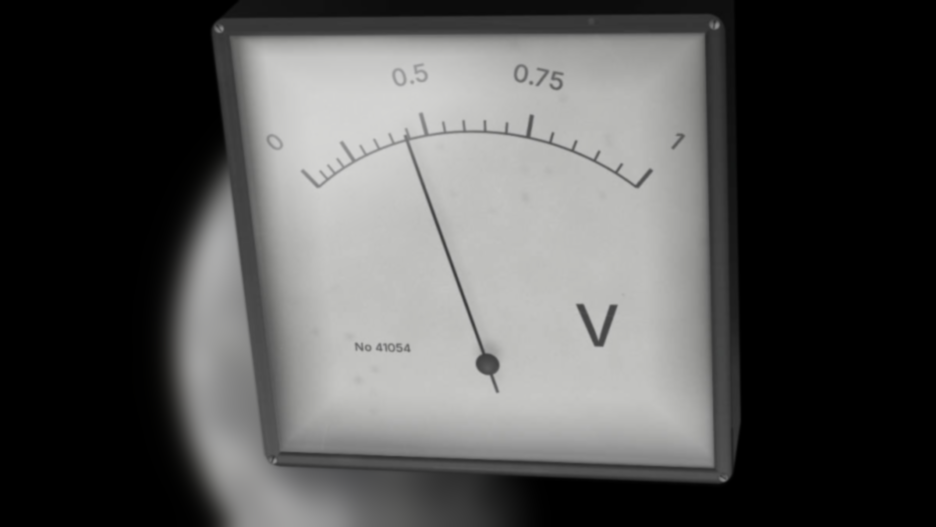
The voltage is 0.45
